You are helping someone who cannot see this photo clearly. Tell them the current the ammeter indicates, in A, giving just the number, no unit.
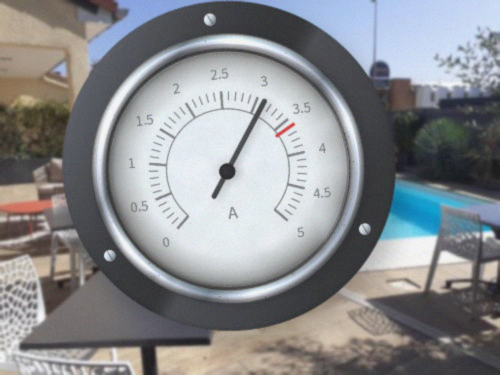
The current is 3.1
